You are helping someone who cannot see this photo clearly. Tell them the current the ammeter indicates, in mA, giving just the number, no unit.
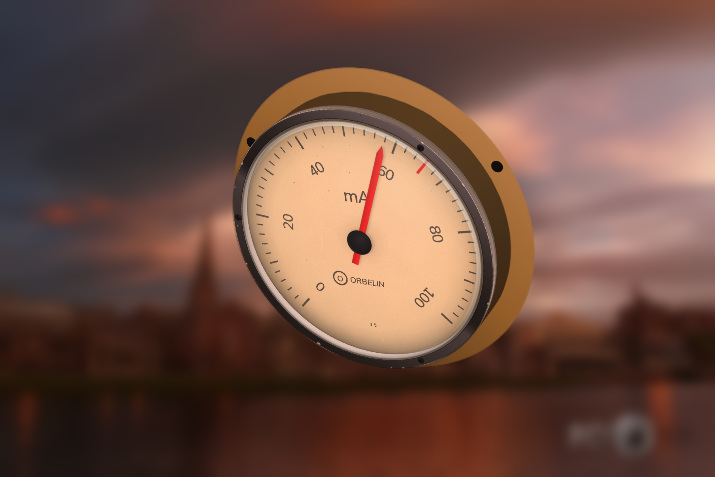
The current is 58
